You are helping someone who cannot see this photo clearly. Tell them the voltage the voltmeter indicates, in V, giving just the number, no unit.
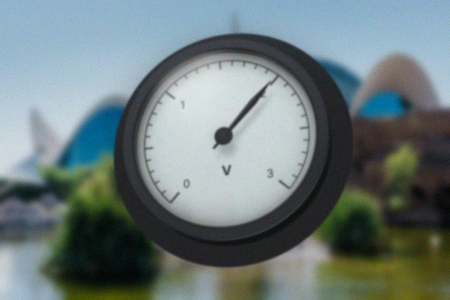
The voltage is 2
